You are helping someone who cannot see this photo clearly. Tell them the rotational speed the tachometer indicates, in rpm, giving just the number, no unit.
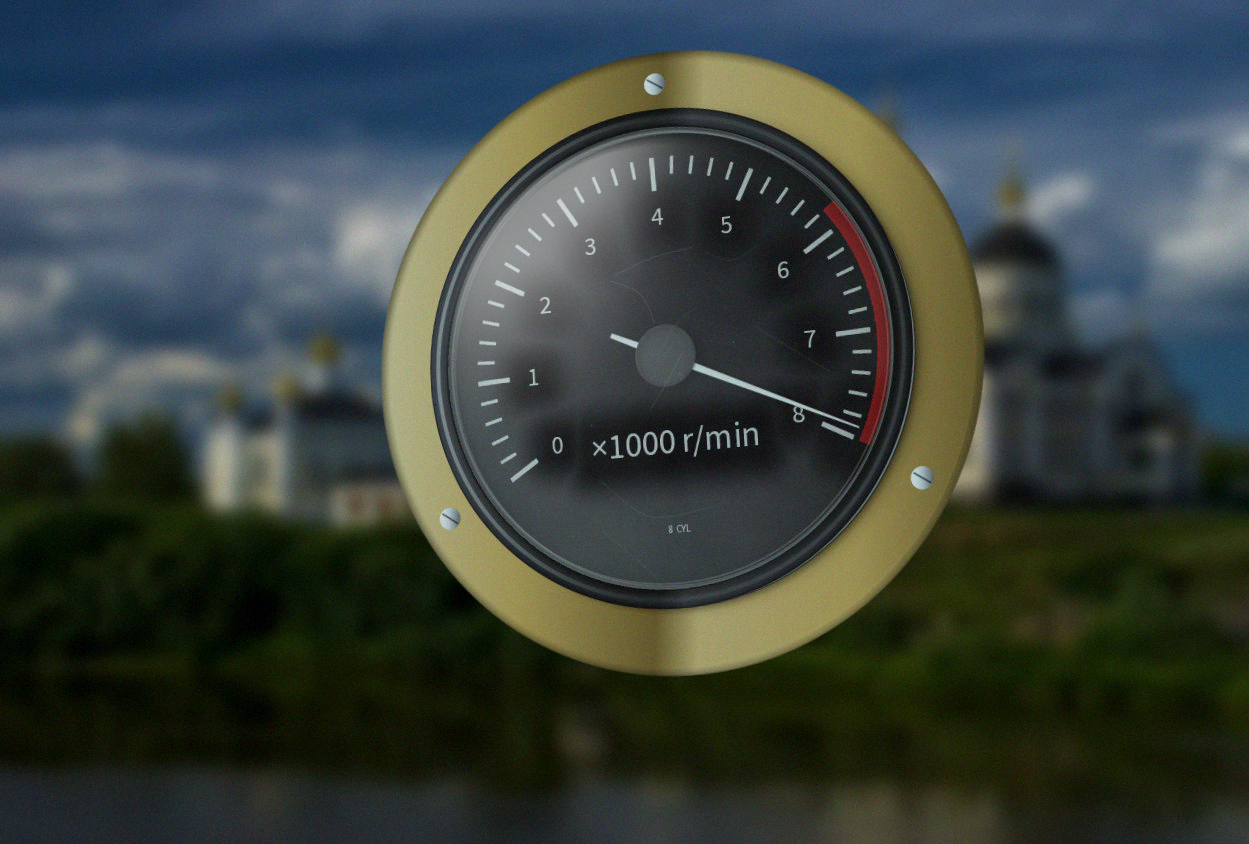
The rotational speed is 7900
